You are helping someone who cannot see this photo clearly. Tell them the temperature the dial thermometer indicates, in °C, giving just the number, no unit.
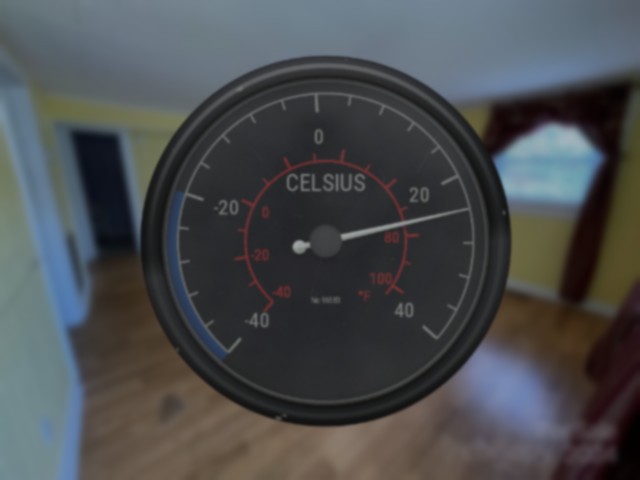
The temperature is 24
